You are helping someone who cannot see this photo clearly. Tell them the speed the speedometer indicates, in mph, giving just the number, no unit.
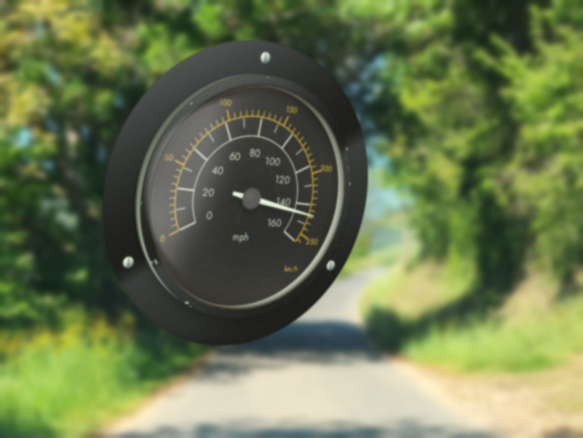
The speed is 145
